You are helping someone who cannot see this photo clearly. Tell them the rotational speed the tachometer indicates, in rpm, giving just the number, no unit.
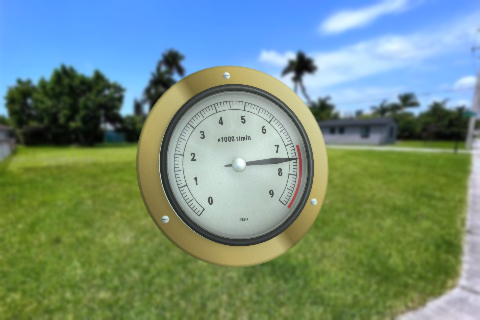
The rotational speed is 7500
